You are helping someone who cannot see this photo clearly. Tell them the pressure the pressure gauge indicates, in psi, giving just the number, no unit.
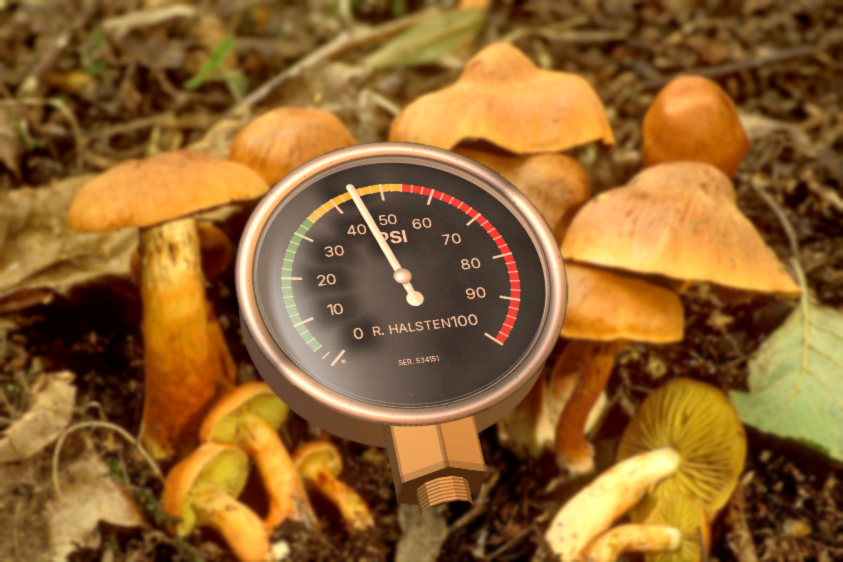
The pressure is 44
